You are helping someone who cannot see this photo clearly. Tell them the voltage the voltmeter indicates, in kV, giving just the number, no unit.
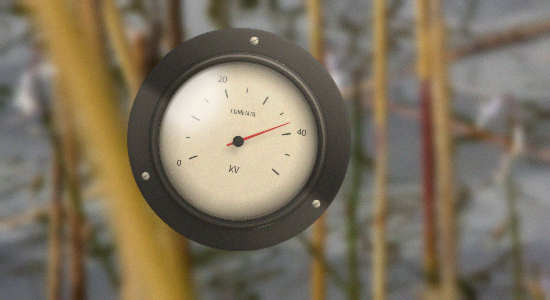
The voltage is 37.5
